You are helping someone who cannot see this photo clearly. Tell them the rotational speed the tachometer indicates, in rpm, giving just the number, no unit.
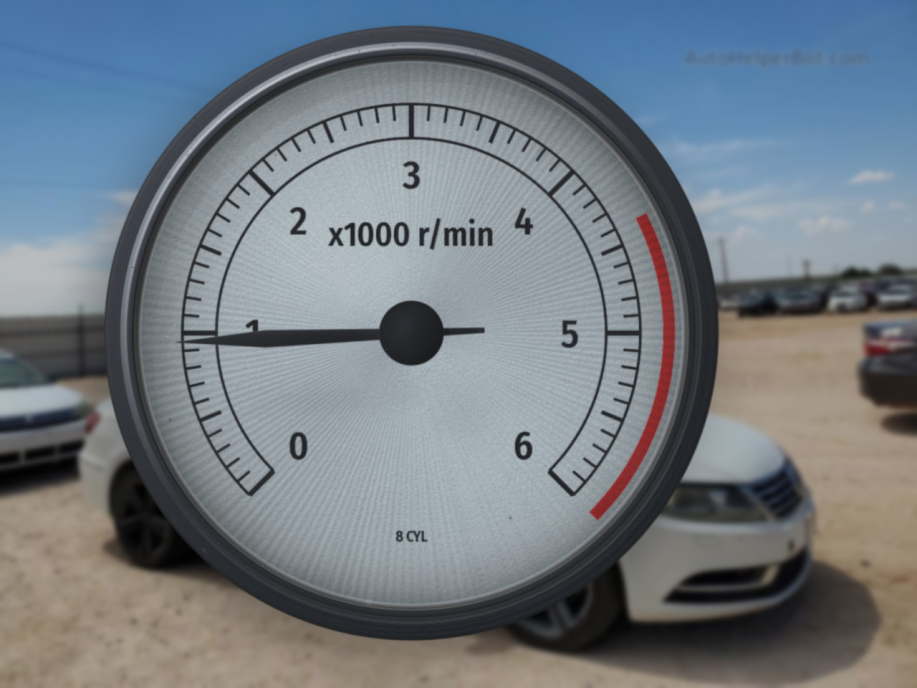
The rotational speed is 950
